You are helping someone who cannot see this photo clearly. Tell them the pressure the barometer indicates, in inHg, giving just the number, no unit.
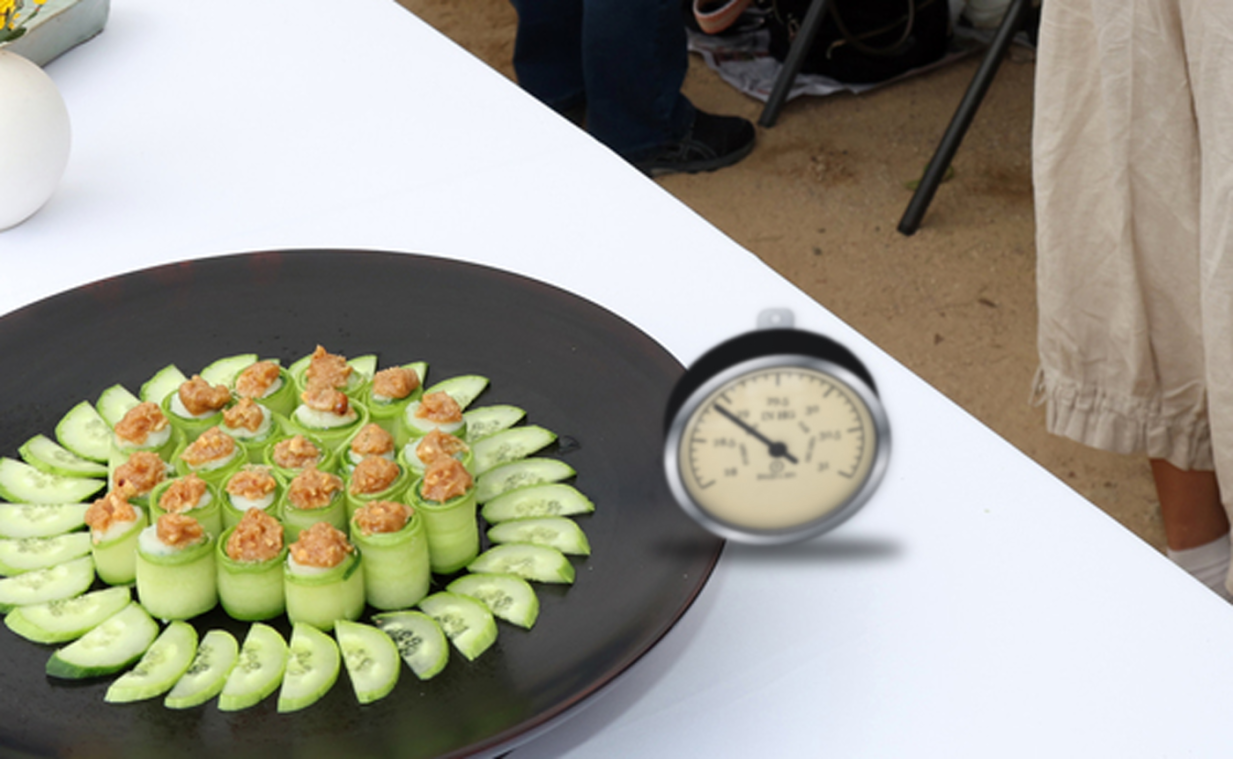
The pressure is 28.9
